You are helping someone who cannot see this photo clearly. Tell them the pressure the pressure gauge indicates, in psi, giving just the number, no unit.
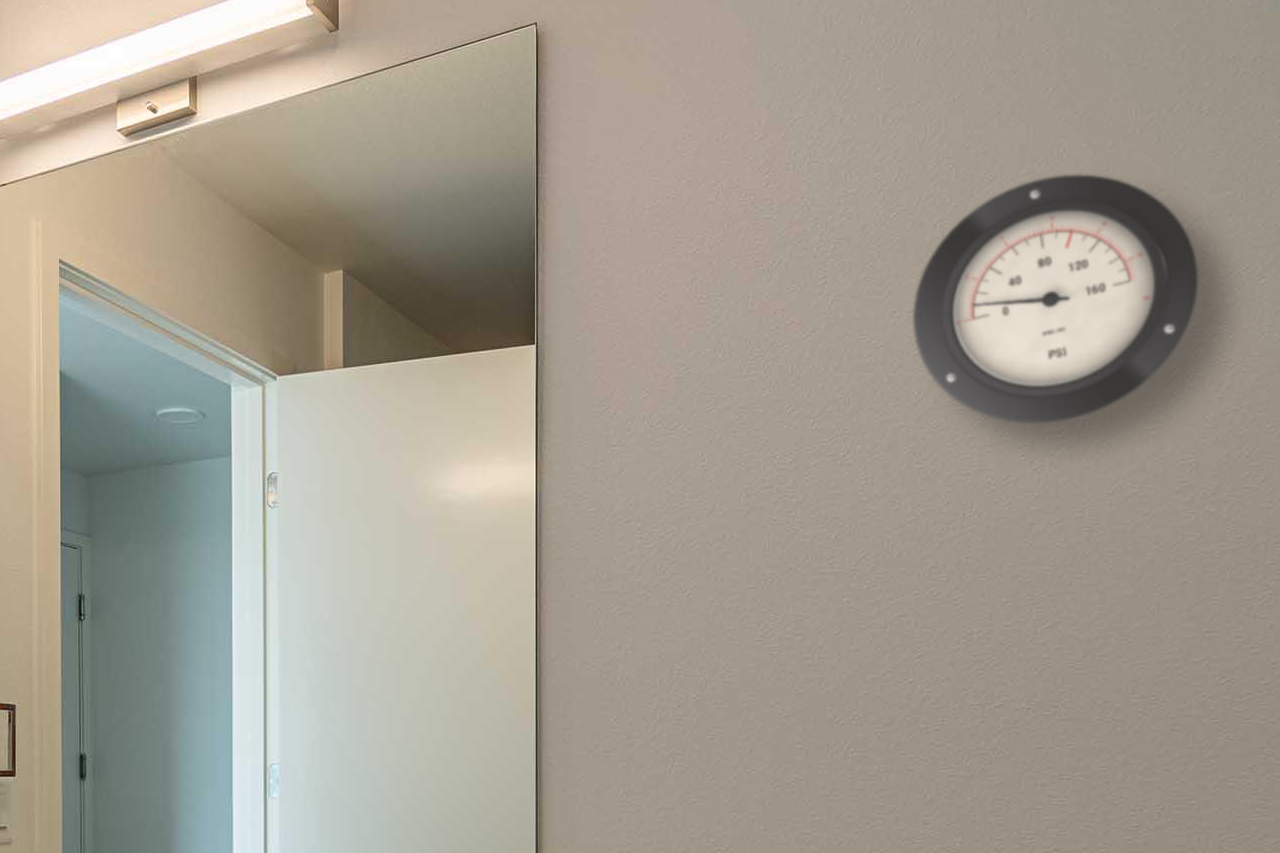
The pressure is 10
